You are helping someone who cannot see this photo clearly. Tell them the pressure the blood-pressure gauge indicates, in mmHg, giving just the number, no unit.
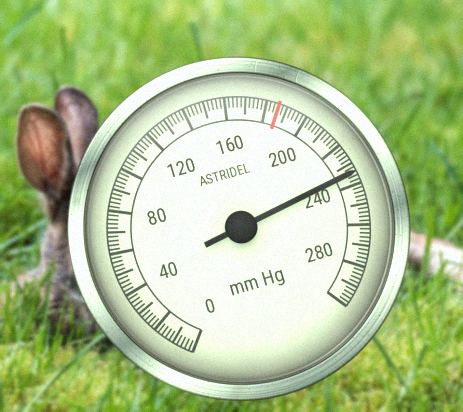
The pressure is 234
